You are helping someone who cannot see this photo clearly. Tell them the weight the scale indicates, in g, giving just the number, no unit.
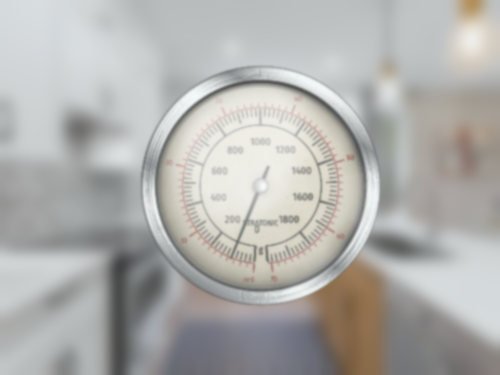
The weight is 100
